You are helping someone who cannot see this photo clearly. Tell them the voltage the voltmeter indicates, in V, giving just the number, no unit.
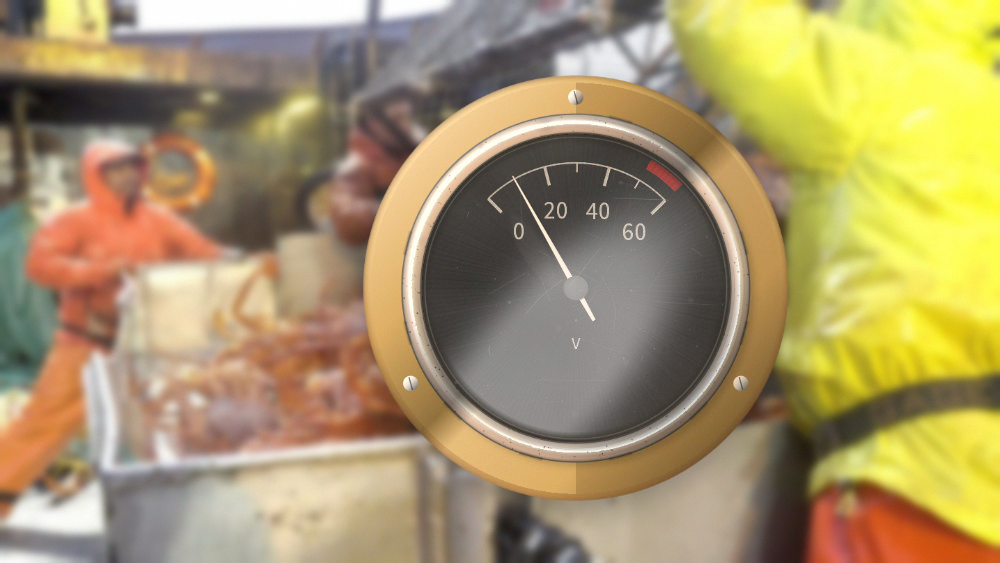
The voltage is 10
